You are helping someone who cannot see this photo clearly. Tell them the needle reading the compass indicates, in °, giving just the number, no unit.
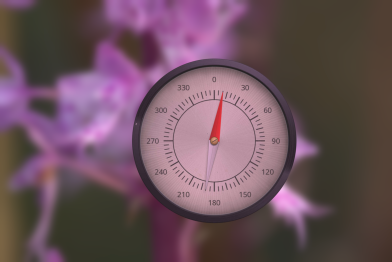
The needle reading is 10
